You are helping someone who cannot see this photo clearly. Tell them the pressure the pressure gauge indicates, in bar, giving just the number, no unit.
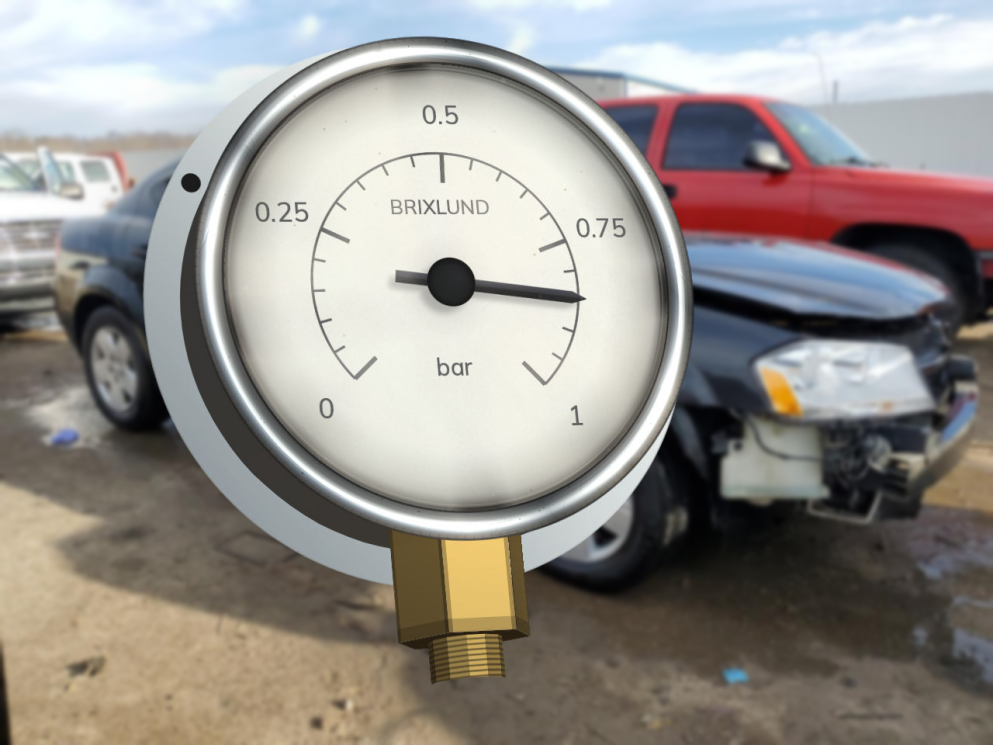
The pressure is 0.85
